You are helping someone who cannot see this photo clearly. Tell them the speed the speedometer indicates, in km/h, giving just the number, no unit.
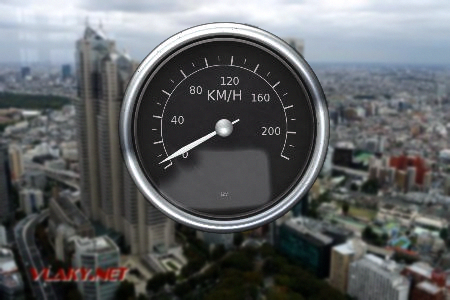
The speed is 5
